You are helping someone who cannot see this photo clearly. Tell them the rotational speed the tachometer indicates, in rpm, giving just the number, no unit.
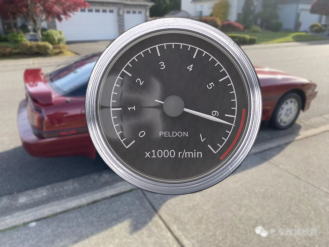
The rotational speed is 6200
